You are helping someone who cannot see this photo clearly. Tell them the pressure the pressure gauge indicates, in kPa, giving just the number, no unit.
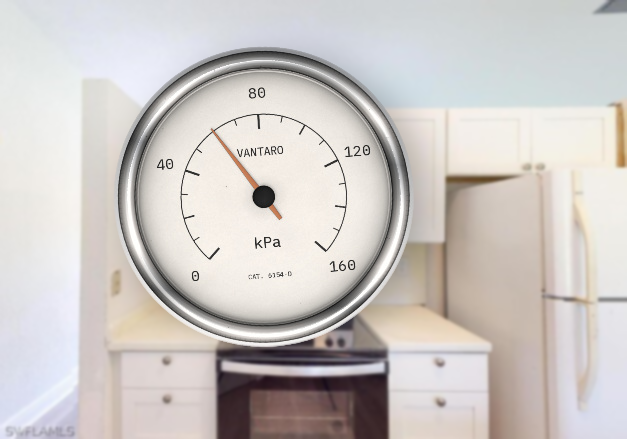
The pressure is 60
